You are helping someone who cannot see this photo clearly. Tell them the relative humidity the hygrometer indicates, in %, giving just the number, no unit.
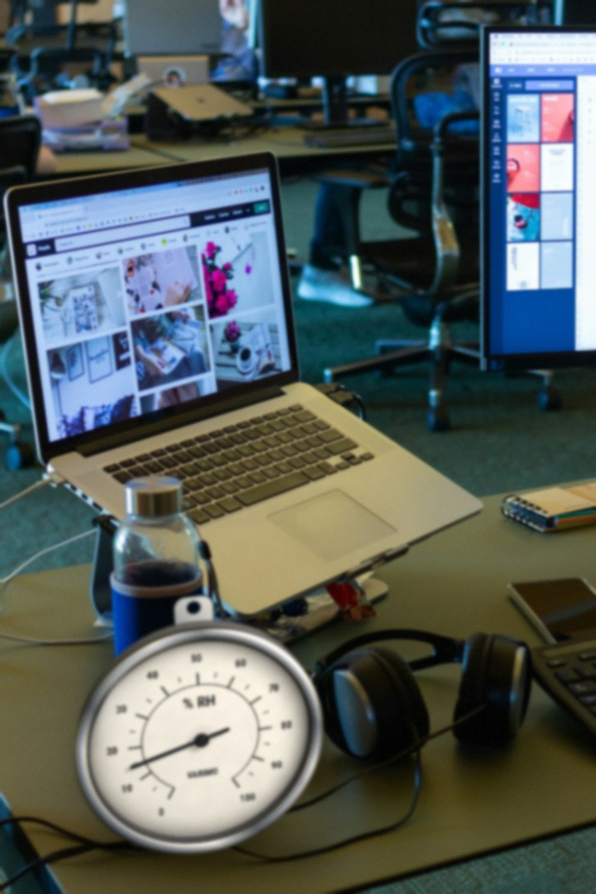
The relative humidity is 15
